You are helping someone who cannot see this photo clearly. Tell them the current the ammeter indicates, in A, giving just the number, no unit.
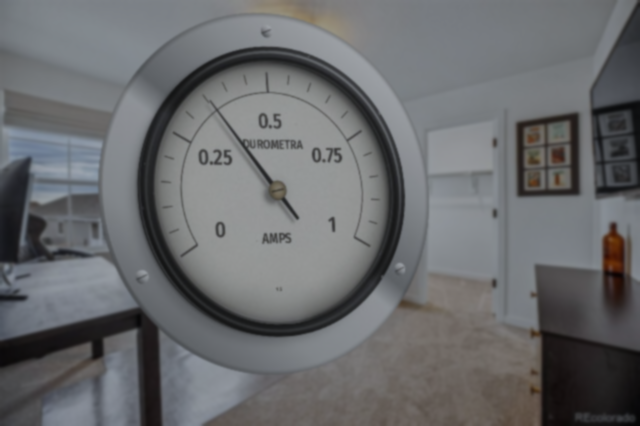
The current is 0.35
